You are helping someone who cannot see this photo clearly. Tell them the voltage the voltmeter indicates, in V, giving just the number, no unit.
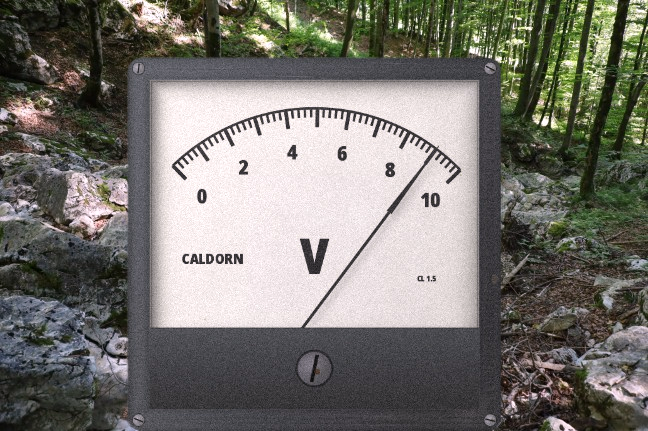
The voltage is 9
